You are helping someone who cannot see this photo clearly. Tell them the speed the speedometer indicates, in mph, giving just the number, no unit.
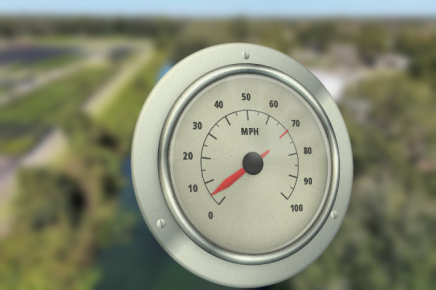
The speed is 5
